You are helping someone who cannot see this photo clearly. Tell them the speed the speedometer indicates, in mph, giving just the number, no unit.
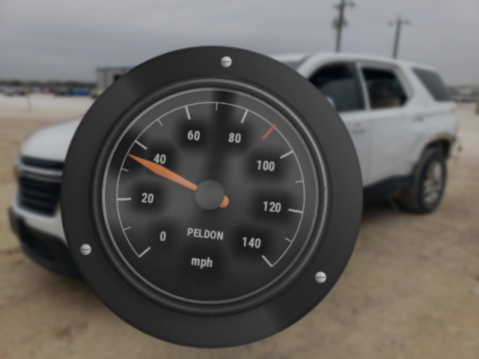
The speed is 35
